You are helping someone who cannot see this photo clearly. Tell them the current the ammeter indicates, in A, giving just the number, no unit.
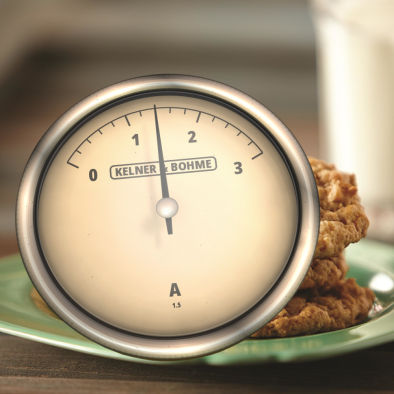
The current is 1.4
